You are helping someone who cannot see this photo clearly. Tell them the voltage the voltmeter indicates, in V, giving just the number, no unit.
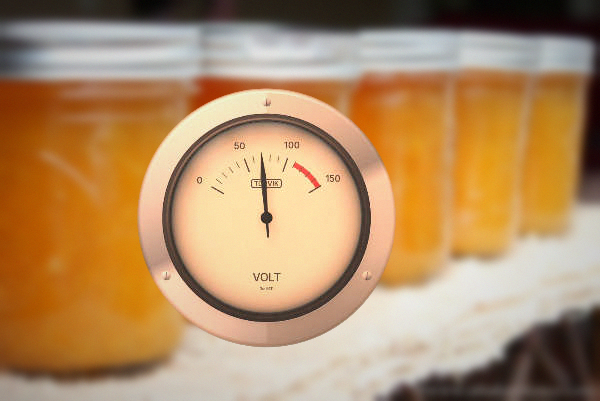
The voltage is 70
